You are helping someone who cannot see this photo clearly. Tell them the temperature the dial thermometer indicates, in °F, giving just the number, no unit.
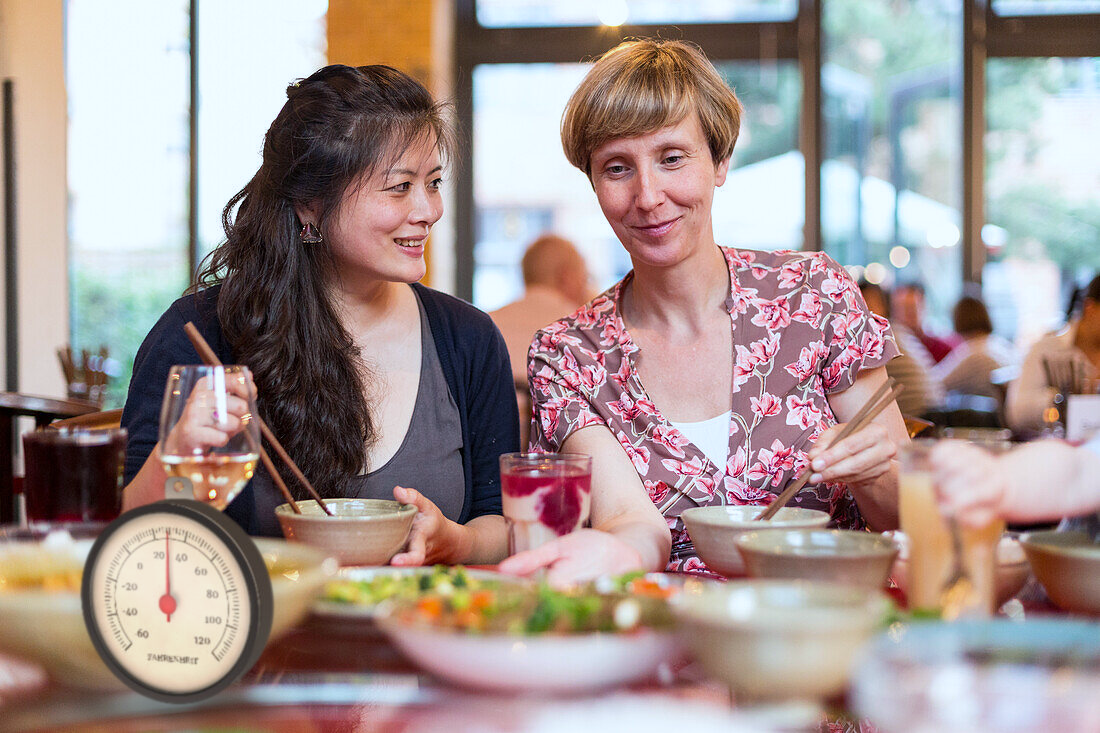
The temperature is 30
